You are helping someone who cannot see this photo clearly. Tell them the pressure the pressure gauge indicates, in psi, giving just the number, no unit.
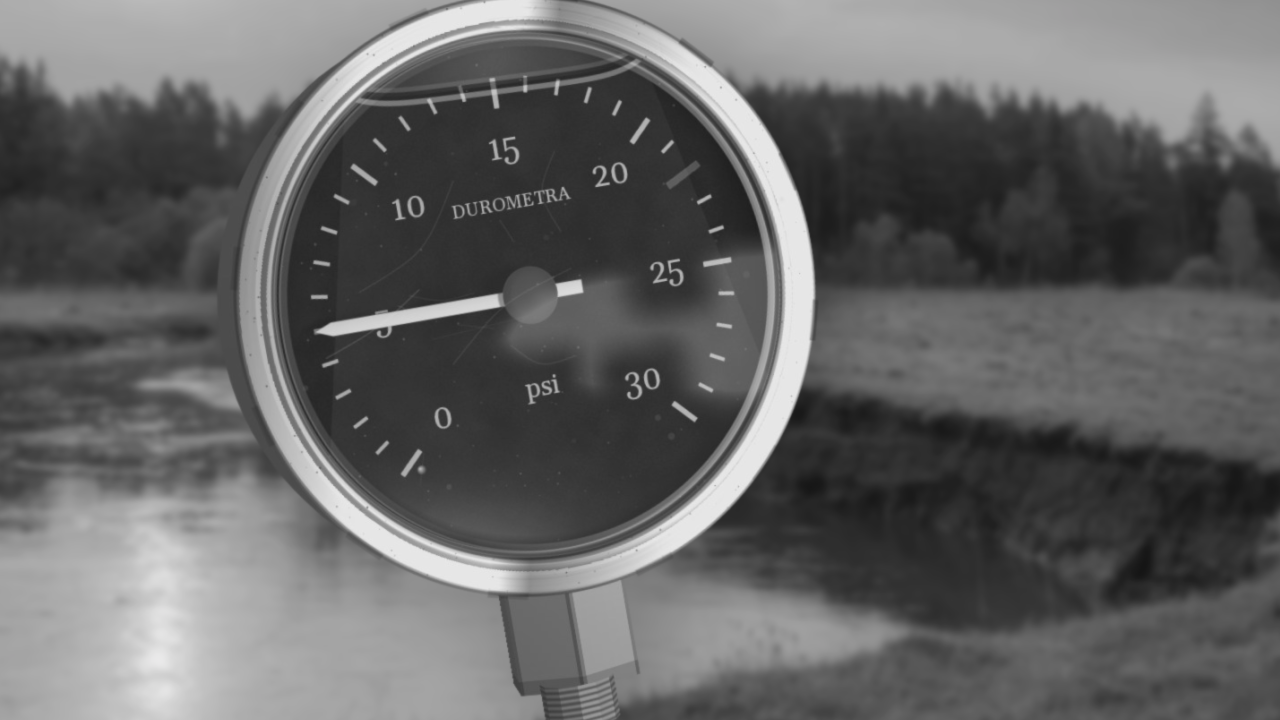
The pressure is 5
